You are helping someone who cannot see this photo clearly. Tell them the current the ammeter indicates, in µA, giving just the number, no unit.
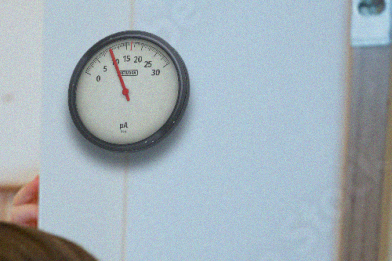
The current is 10
